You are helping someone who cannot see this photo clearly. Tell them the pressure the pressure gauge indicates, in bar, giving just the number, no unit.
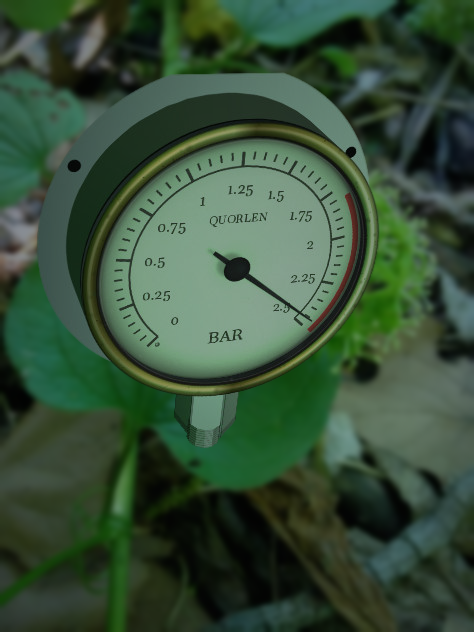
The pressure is 2.45
